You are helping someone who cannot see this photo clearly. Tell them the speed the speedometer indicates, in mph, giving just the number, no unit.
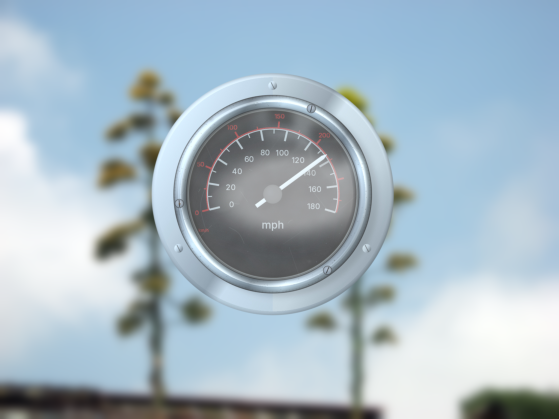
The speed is 135
